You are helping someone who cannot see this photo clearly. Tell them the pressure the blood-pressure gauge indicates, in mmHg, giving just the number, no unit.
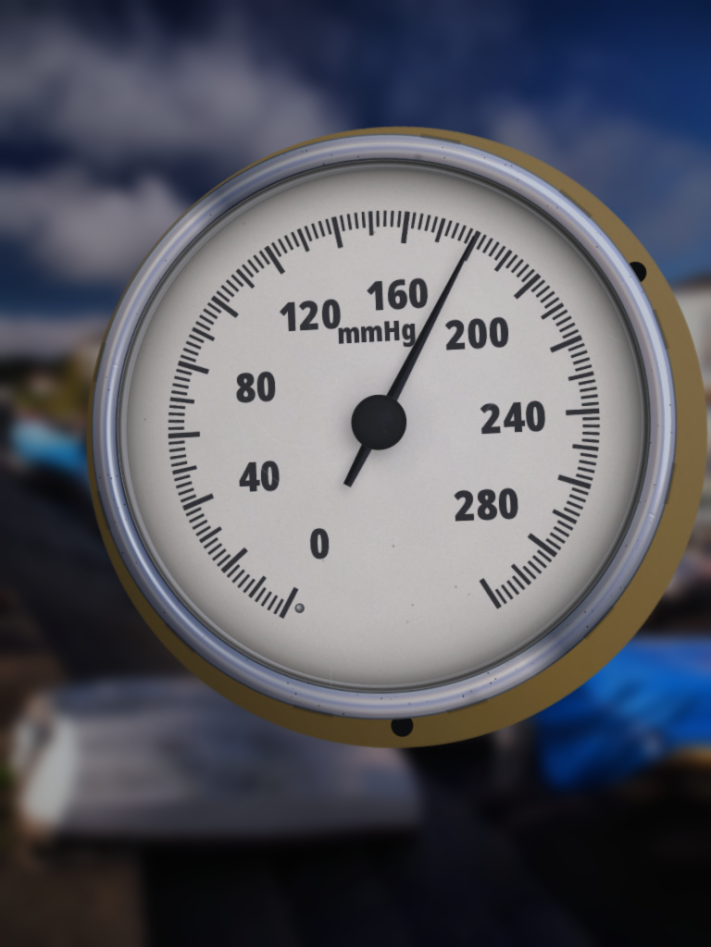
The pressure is 180
